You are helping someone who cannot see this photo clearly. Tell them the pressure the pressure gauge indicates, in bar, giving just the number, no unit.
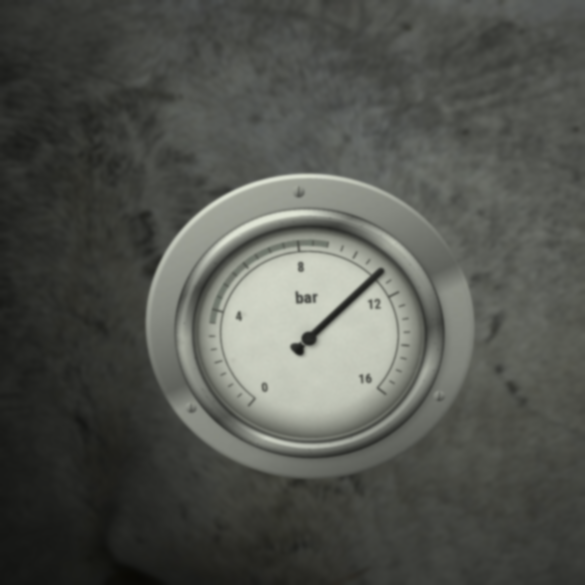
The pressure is 11
